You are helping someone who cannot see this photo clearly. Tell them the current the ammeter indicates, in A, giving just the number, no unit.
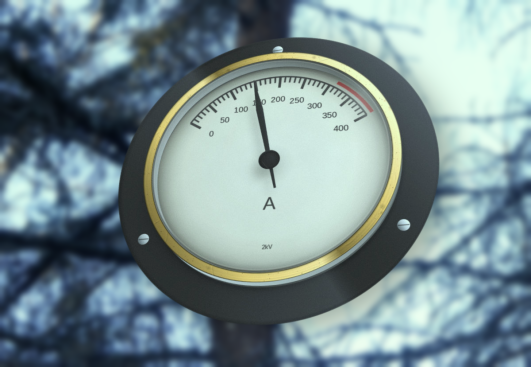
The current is 150
